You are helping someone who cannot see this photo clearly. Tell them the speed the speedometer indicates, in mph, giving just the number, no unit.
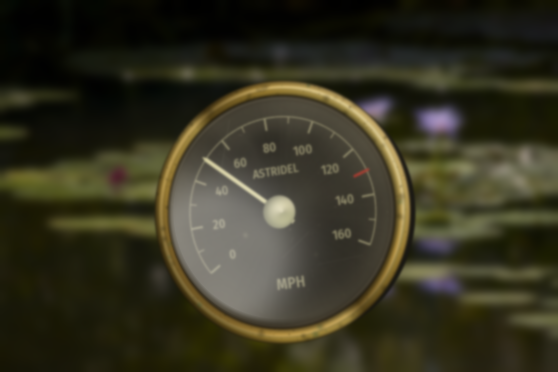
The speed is 50
